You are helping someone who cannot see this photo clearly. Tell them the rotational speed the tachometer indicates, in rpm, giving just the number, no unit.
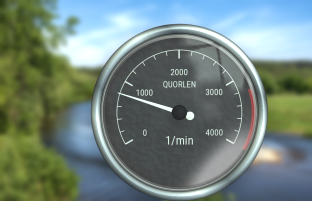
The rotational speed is 800
